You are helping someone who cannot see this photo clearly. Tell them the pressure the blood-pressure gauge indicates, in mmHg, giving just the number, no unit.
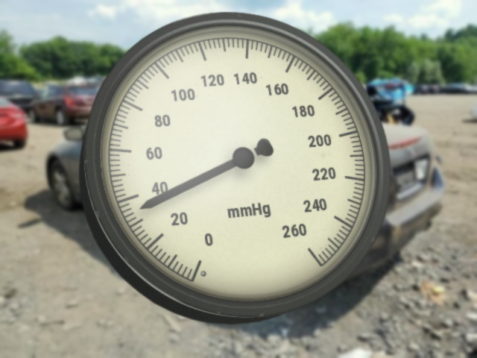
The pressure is 34
